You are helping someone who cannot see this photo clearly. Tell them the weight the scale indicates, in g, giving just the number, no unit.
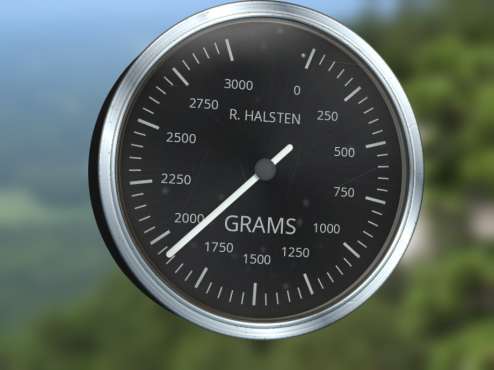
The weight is 1925
